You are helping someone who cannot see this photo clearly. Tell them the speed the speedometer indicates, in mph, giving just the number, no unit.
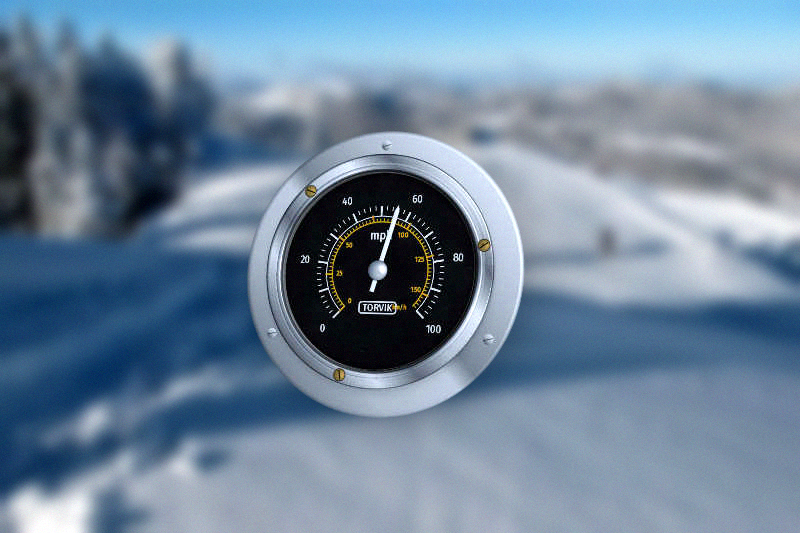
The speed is 56
